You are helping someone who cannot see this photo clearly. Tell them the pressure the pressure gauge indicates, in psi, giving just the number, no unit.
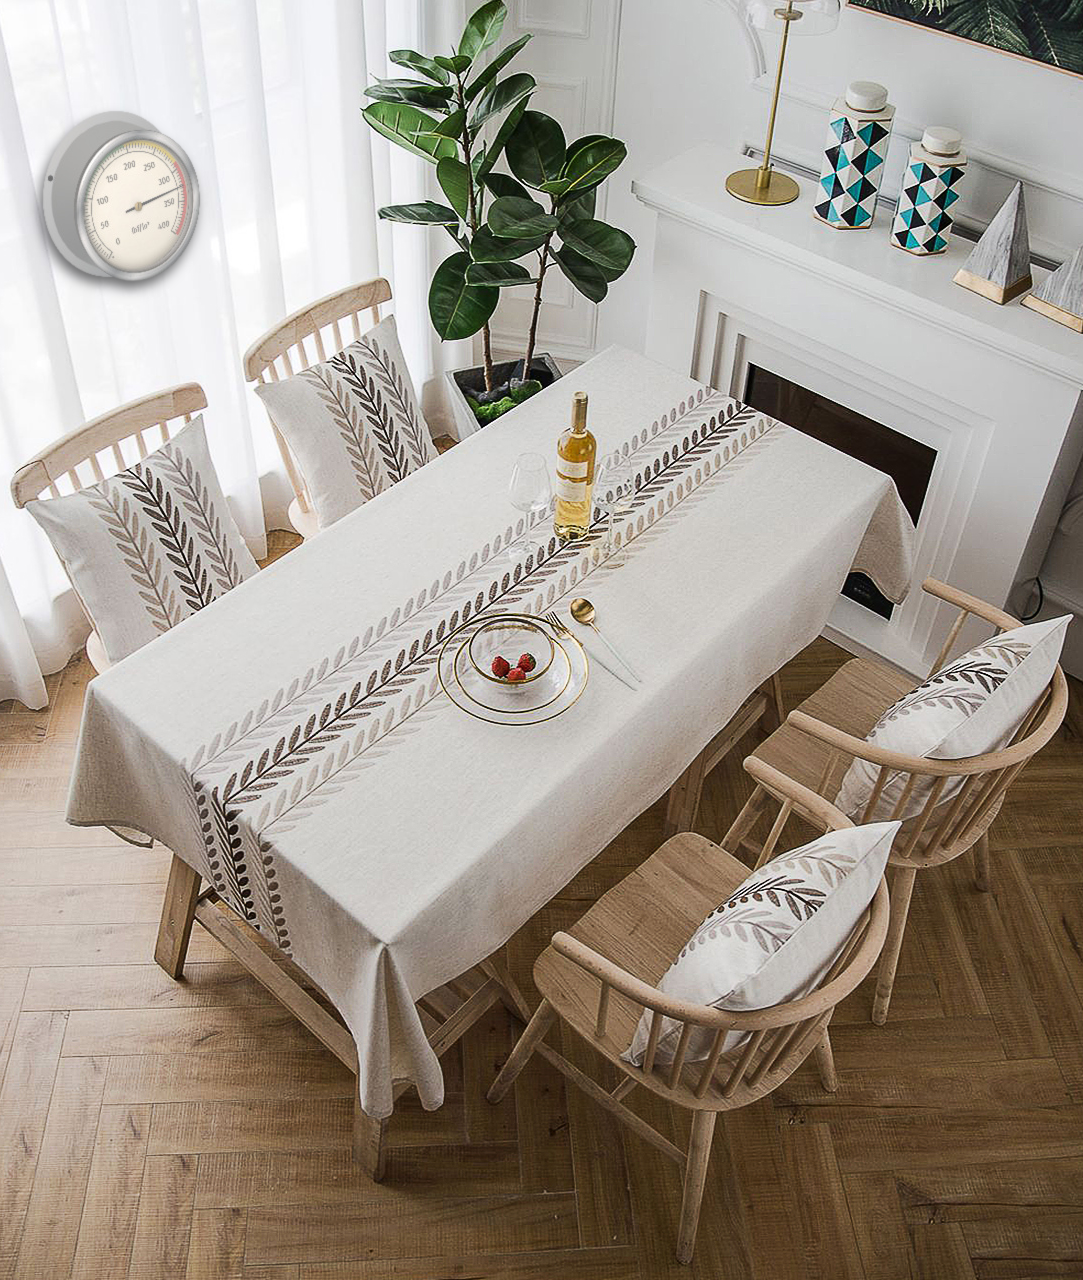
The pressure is 325
